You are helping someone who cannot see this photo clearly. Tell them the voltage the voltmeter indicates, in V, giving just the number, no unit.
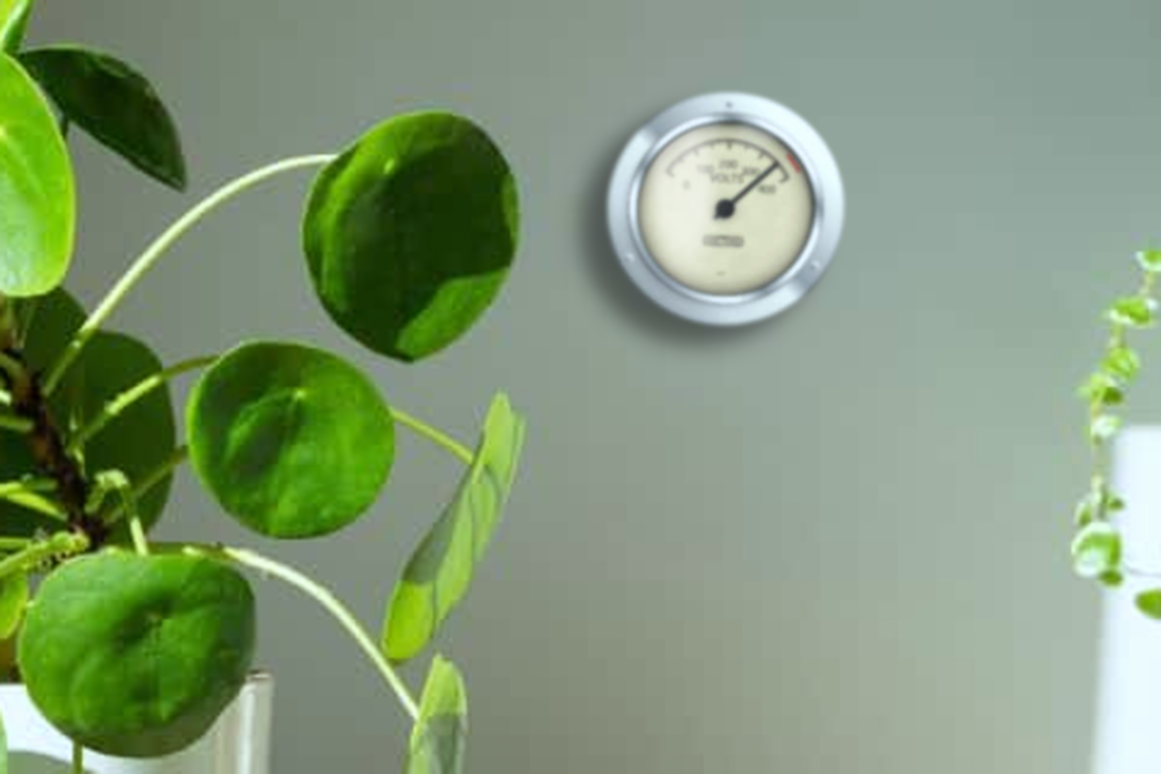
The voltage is 350
